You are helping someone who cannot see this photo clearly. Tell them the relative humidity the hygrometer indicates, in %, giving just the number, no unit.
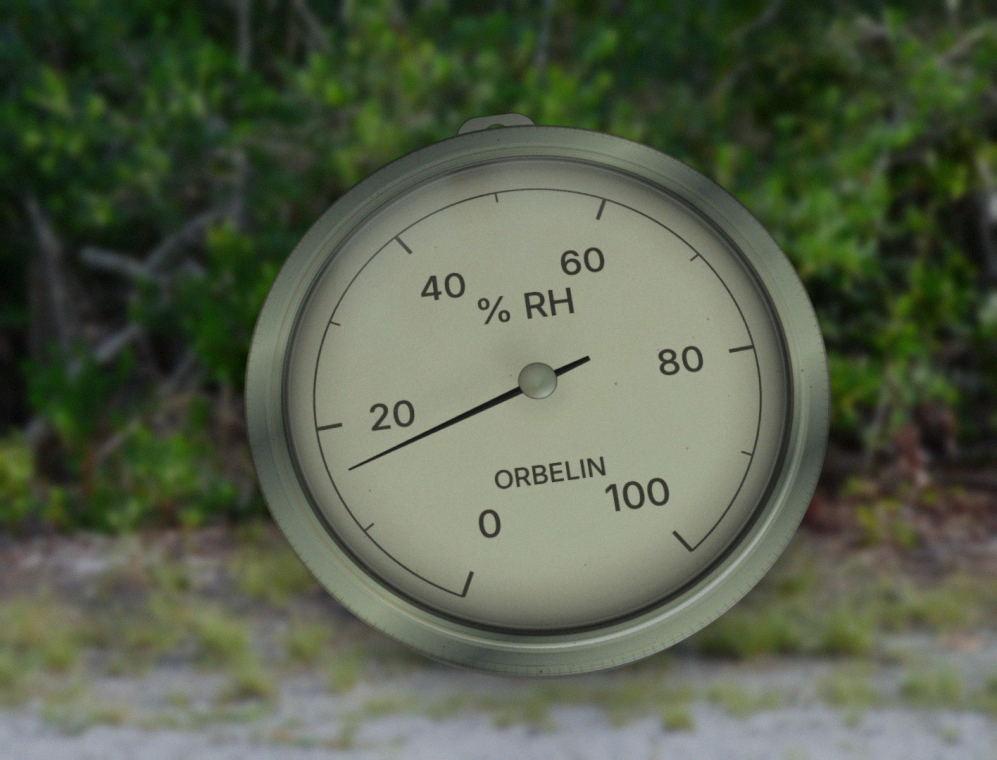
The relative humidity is 15
